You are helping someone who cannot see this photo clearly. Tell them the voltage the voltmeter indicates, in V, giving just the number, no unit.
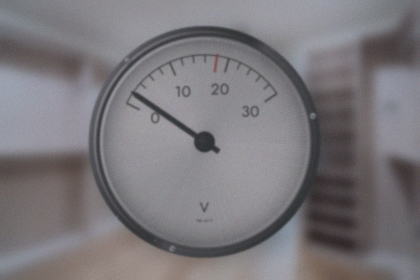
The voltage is 2
